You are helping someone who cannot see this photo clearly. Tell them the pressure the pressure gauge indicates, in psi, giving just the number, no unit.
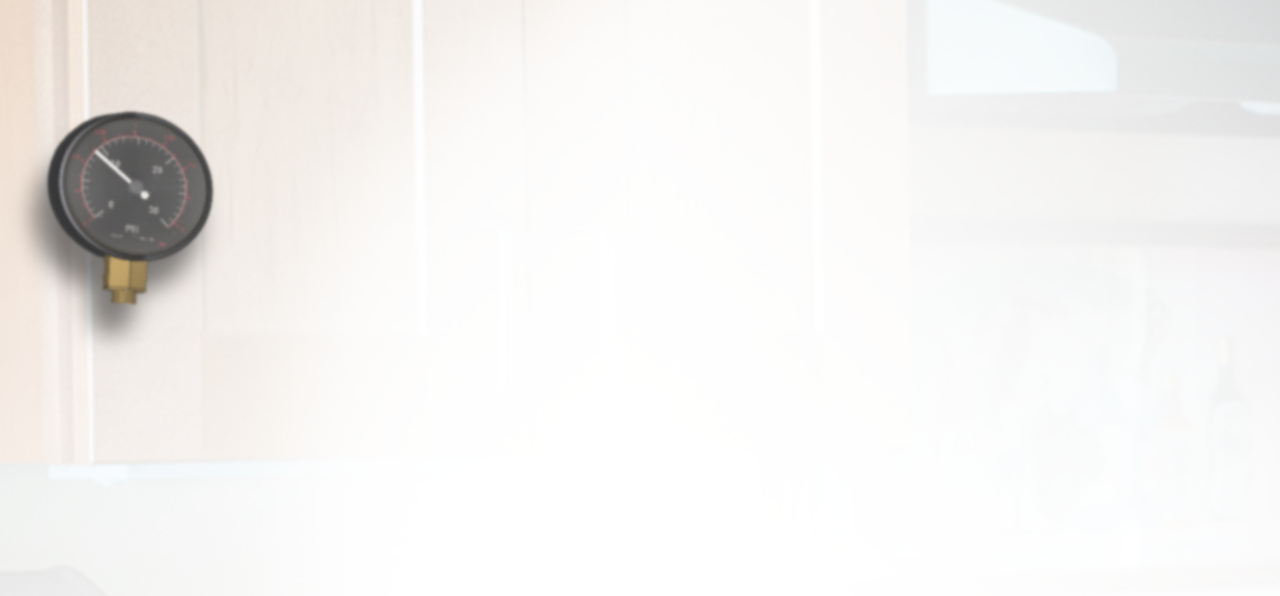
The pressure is 9
